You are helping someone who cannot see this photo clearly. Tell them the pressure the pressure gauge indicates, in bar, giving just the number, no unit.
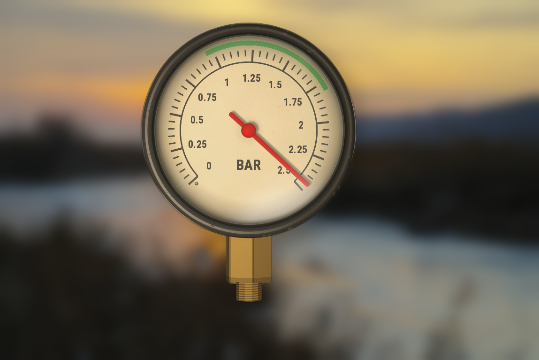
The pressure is 2.45
